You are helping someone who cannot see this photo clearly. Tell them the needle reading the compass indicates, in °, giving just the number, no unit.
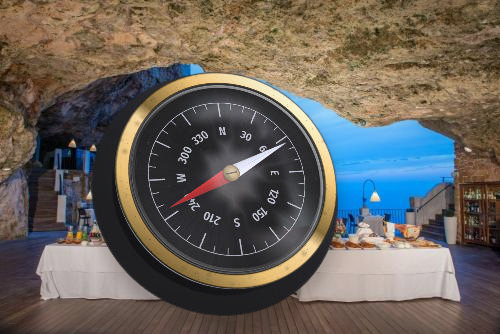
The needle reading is 245
